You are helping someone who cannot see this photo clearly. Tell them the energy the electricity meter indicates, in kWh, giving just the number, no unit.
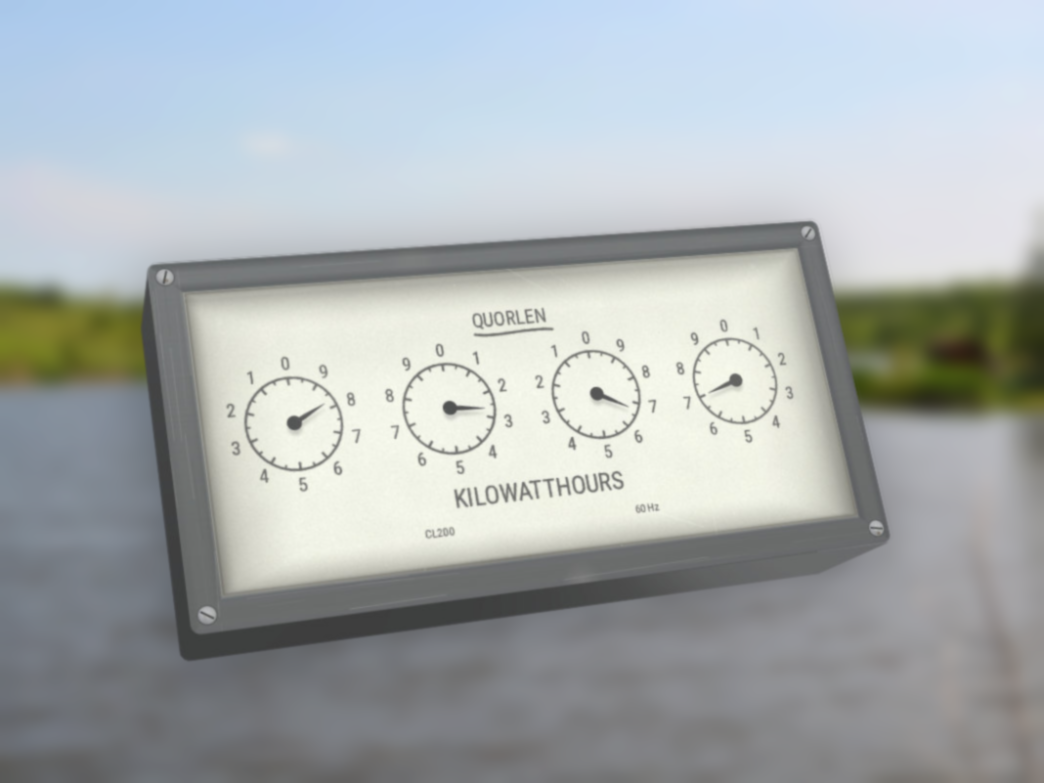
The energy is 8267
